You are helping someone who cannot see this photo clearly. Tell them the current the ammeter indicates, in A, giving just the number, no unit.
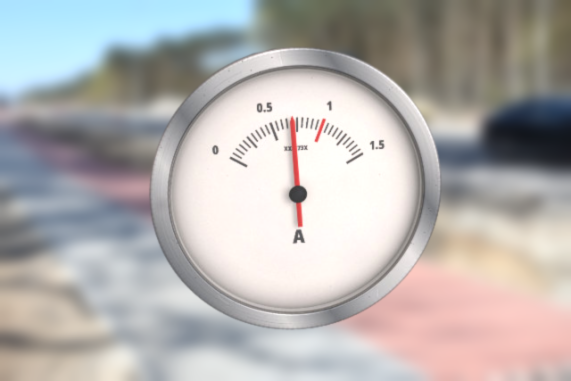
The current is 0.7
